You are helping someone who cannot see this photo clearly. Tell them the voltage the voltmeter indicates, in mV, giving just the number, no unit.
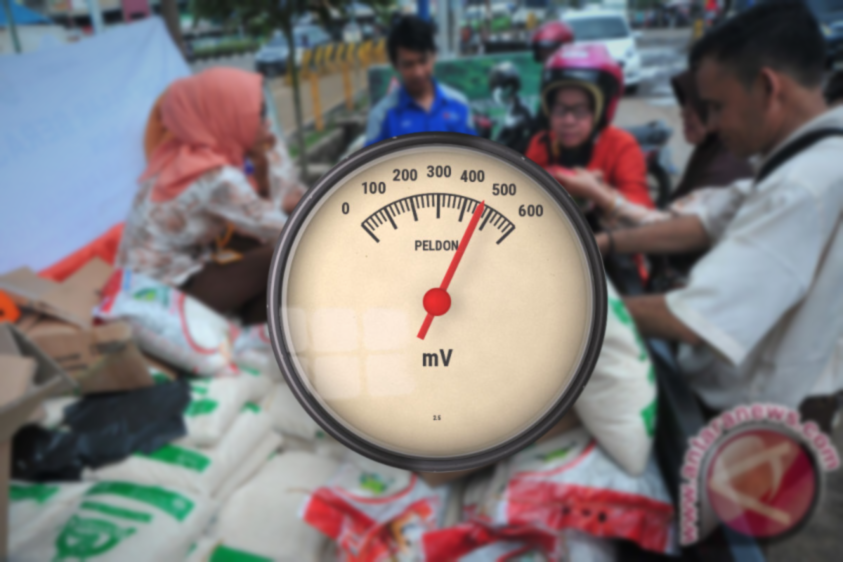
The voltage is 460
